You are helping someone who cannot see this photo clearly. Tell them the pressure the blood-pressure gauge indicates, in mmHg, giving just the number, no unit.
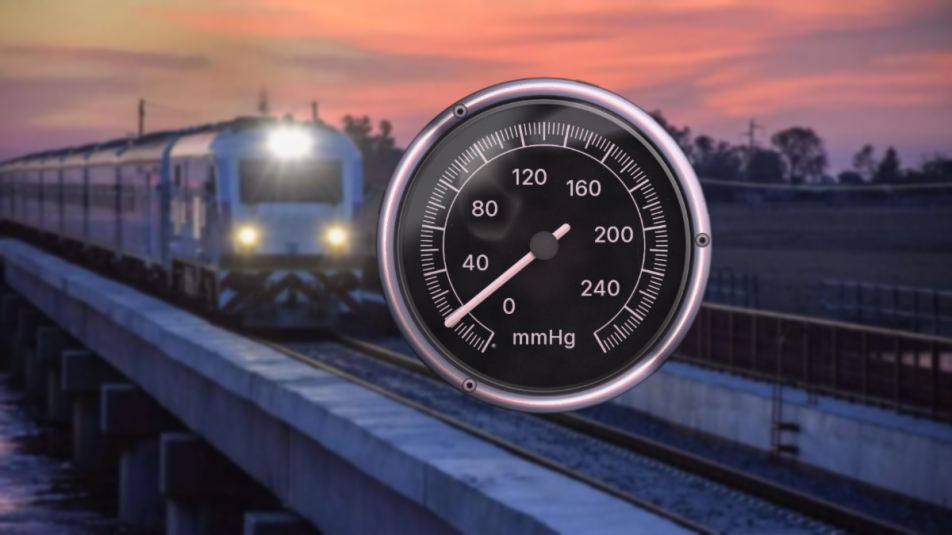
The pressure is 18
